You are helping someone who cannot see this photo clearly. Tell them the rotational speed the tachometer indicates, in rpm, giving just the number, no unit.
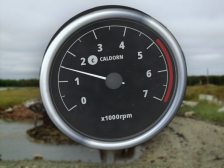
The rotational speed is 1500
